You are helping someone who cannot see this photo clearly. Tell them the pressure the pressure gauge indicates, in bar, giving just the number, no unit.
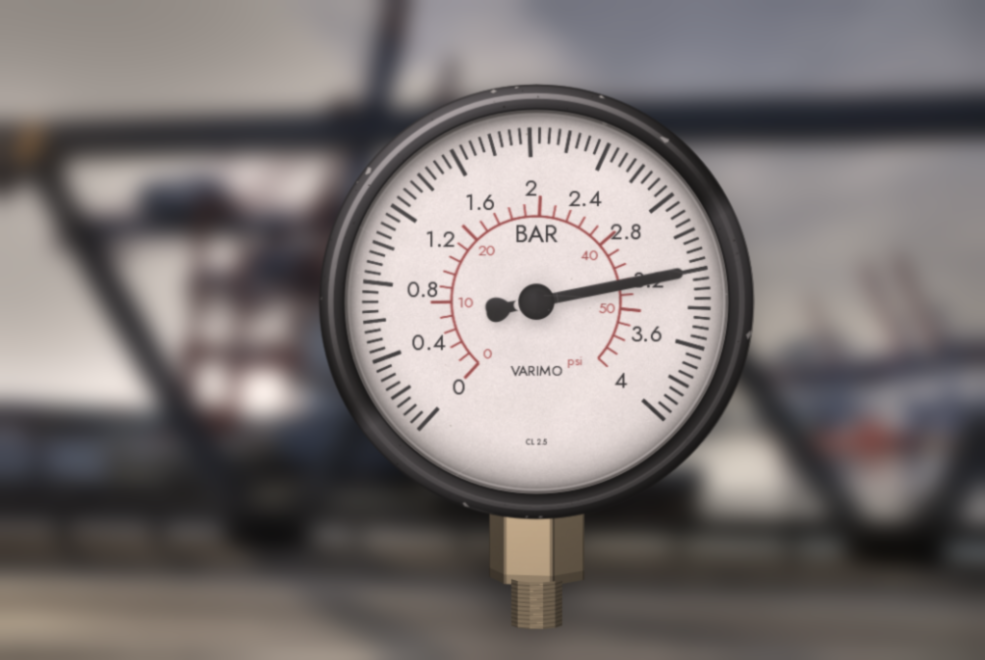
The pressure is 3.2
